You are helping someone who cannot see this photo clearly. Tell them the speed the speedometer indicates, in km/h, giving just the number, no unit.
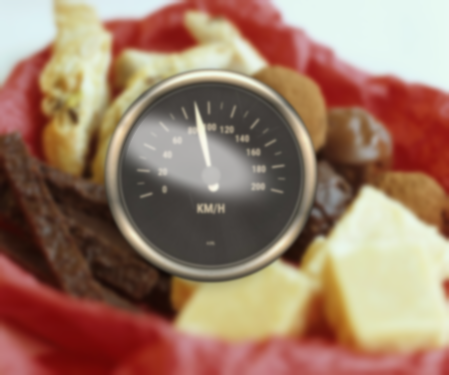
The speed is 90
